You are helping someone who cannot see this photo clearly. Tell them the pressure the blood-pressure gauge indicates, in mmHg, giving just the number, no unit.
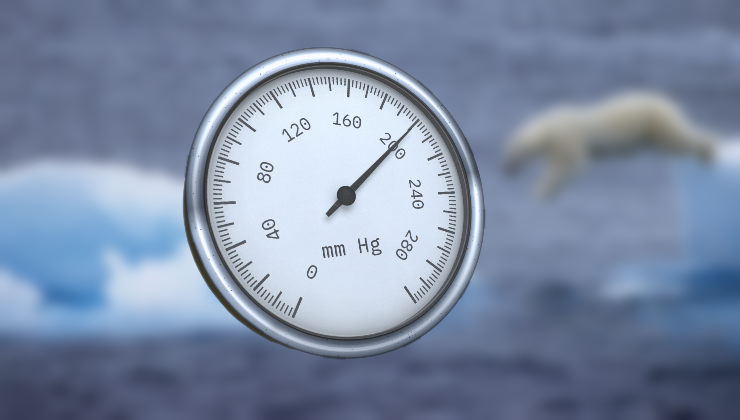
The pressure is 200
